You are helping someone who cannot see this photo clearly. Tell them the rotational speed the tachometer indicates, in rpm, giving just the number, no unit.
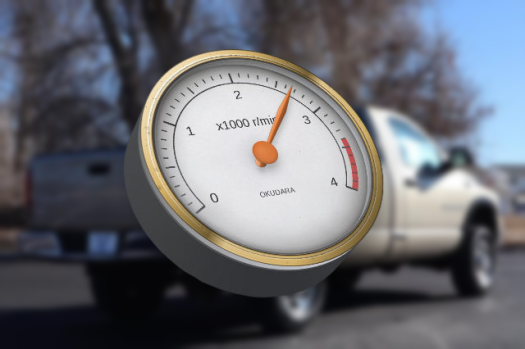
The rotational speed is 2650
